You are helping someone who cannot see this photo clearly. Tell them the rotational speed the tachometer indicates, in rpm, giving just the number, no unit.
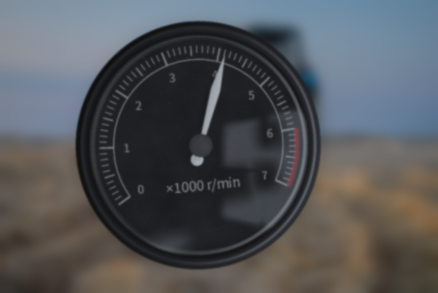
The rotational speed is 4100
